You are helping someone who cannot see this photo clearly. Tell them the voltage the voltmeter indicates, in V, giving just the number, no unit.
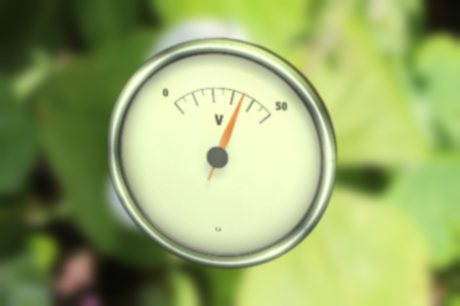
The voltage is 35
